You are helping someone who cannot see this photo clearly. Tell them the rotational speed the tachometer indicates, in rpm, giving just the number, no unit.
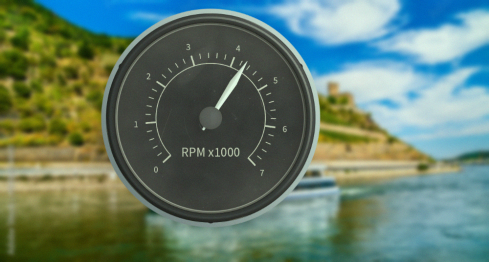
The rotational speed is 4300
